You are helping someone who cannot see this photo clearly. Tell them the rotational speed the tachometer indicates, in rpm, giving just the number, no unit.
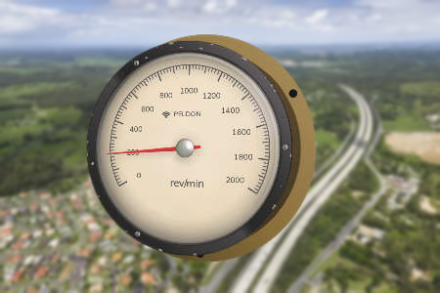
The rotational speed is 200
